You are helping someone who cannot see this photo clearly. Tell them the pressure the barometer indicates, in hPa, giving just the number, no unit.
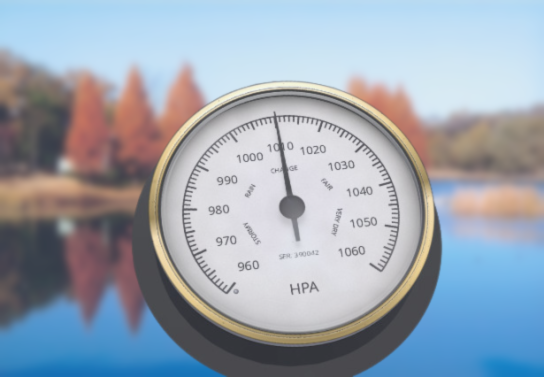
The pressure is 1010
